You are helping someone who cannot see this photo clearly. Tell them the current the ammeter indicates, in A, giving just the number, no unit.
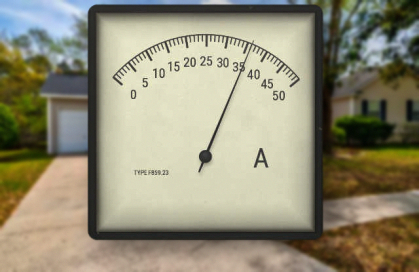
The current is 36
